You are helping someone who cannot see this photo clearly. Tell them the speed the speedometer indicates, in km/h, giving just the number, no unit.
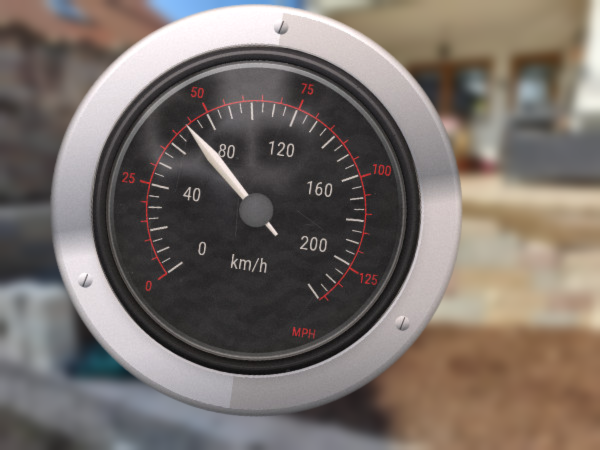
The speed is 70
